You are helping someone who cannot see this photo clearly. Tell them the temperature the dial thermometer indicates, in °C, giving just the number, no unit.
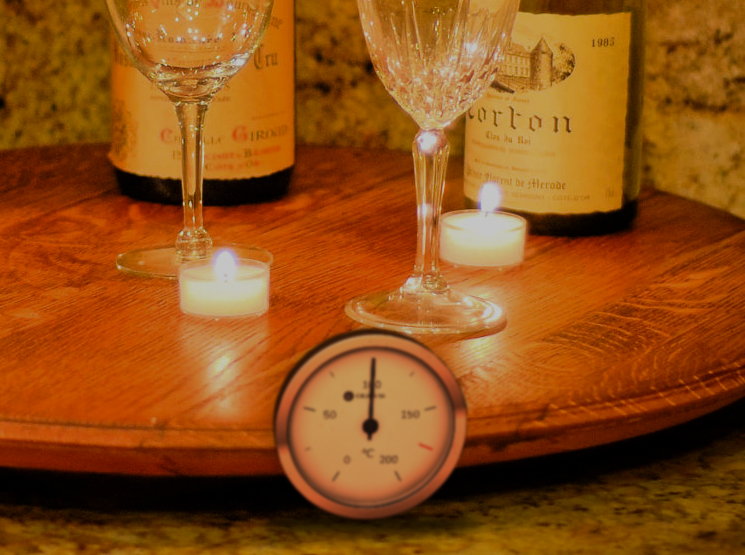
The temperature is 100
